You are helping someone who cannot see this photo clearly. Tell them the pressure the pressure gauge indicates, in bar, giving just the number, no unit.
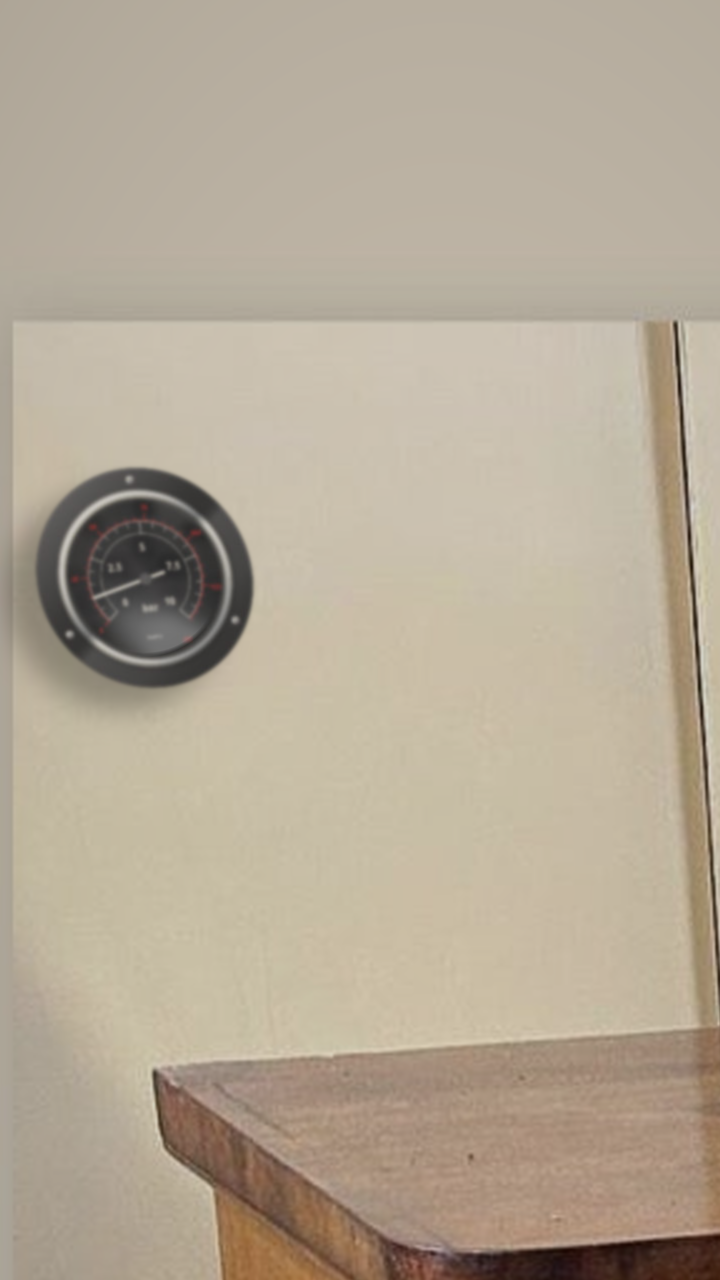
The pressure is 1
